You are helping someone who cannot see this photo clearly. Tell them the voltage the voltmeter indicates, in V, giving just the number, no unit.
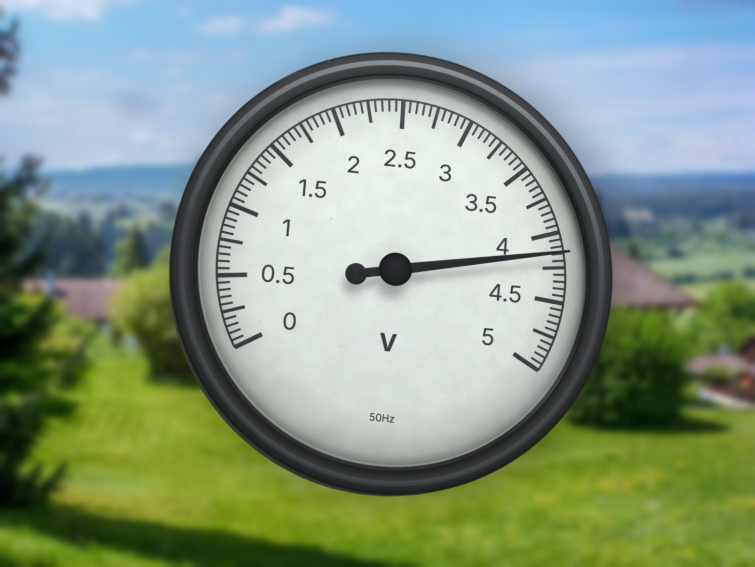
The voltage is 4.15
